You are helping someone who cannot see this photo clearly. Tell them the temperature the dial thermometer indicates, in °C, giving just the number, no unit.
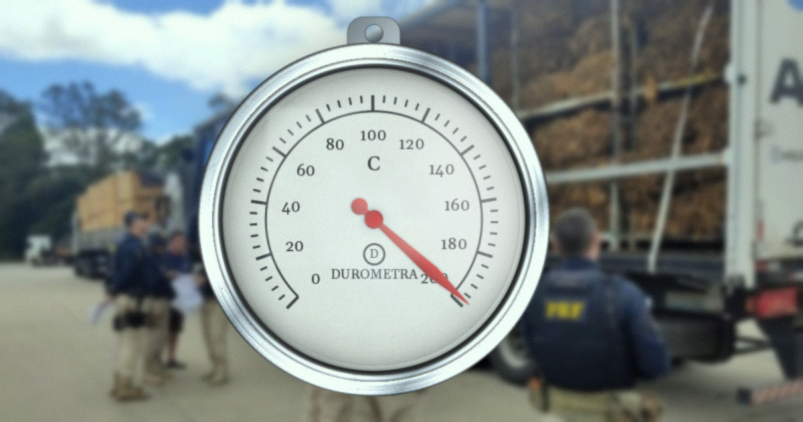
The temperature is 198
